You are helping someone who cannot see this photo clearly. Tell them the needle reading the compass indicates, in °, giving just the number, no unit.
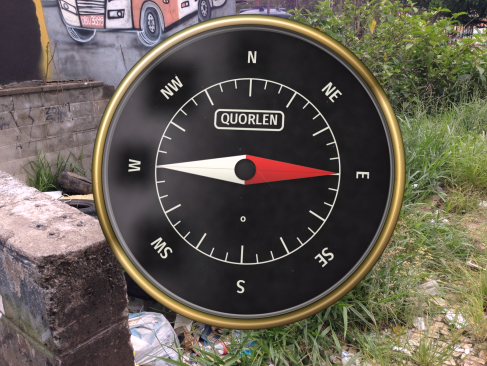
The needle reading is 90
